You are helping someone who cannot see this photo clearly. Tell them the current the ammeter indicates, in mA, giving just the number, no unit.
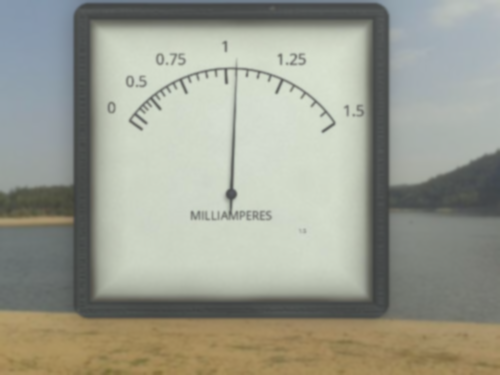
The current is 1.05
